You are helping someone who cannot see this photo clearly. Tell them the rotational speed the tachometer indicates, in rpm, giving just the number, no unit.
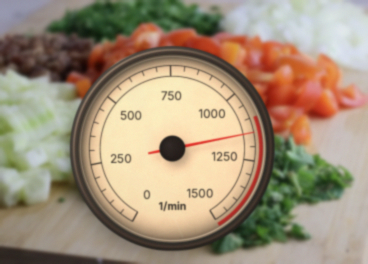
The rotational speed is 1150
